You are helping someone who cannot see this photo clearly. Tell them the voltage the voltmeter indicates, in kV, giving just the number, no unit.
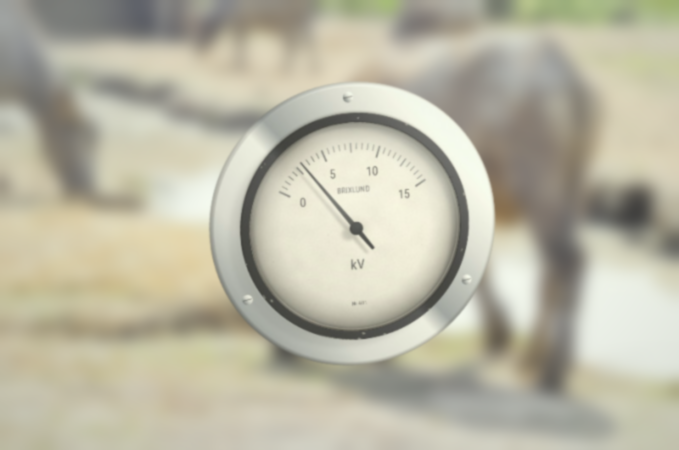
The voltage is 3
